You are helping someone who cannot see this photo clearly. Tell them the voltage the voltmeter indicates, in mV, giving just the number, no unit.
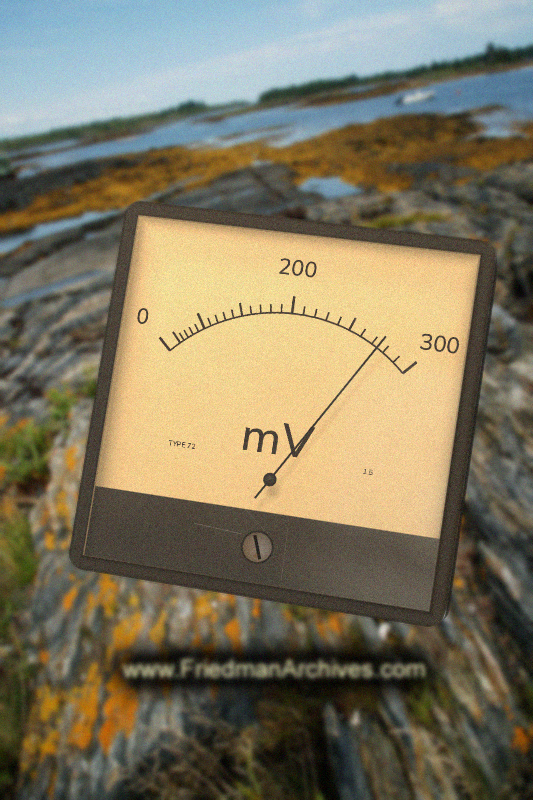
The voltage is 275
